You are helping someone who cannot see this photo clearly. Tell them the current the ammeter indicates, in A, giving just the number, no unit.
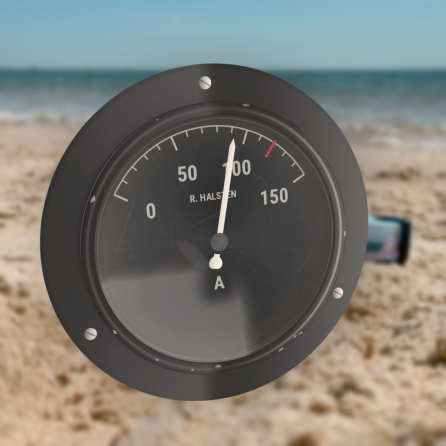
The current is 90
